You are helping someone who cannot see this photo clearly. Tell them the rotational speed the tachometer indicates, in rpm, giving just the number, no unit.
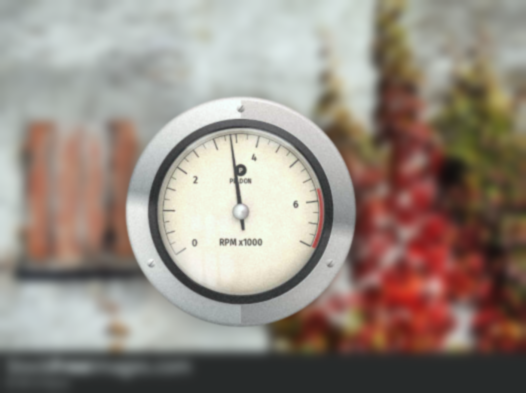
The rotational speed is 3375
